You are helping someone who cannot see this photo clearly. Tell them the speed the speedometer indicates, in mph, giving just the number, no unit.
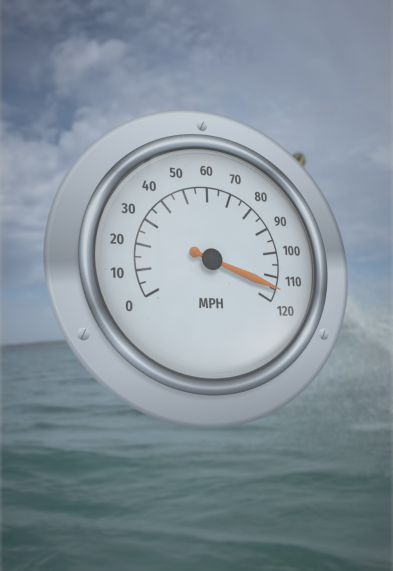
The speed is 115
